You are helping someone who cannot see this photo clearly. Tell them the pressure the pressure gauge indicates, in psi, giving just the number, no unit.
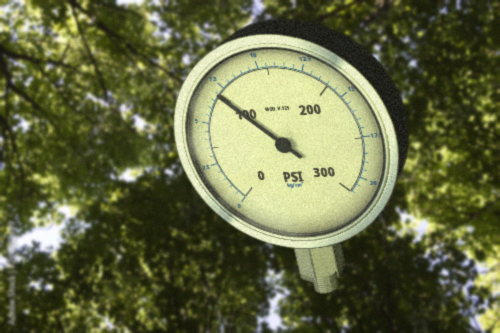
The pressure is 100
